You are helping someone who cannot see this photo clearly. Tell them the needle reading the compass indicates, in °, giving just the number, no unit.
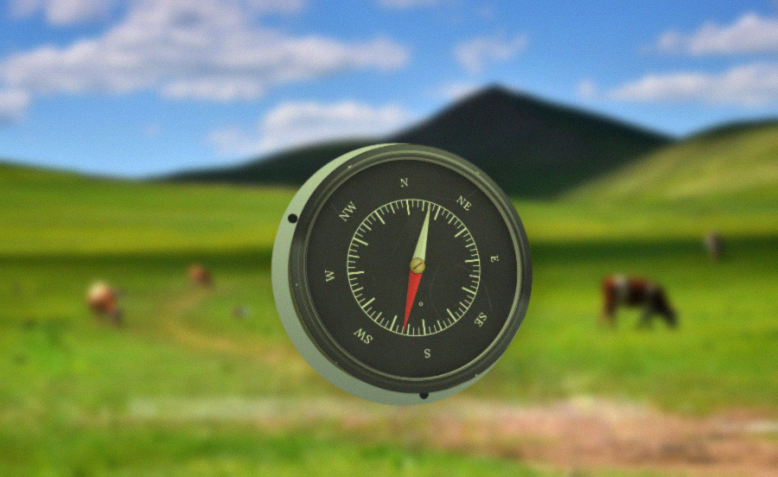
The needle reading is 200
